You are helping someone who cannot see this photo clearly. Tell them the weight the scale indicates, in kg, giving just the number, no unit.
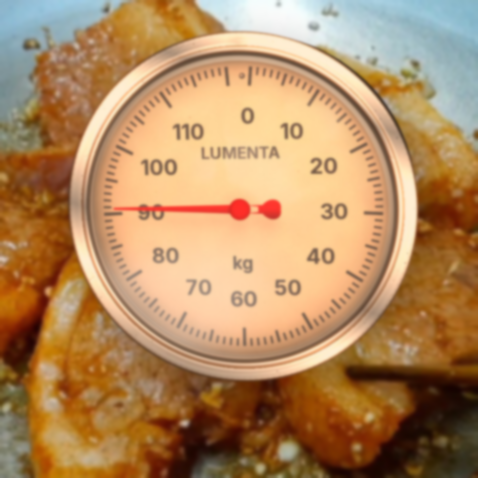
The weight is 91
